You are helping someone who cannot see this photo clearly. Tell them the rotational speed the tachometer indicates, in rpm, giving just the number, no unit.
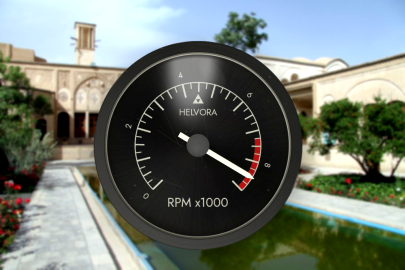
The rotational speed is 8500
